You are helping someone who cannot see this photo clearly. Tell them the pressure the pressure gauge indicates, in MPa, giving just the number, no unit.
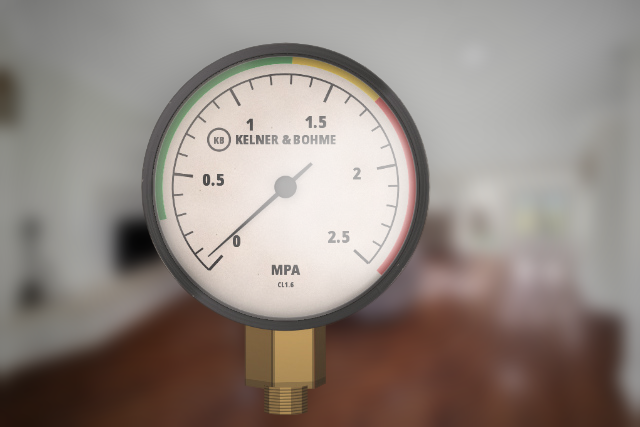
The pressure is 0.05
